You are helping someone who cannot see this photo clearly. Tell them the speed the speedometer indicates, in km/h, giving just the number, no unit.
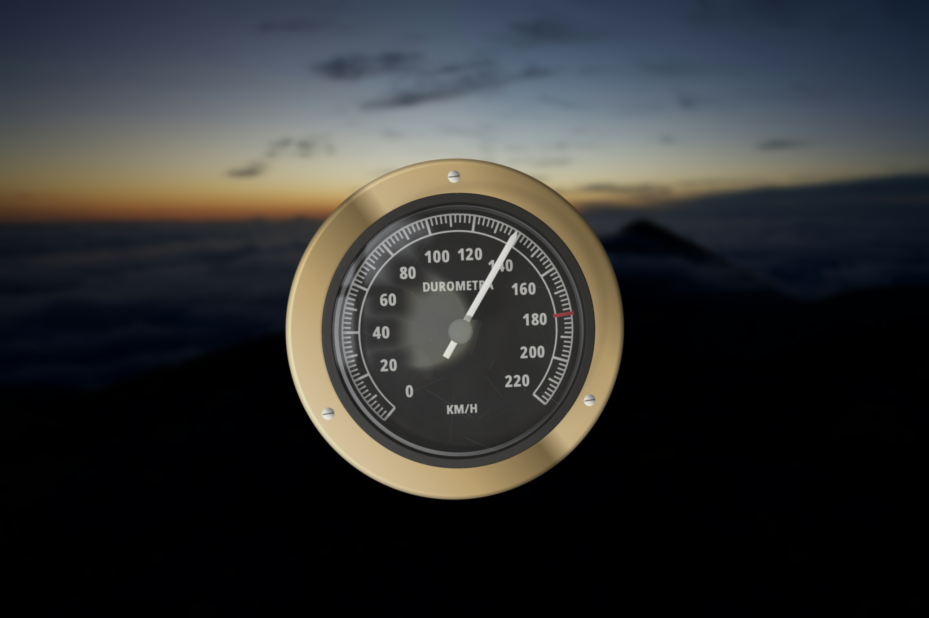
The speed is 138
